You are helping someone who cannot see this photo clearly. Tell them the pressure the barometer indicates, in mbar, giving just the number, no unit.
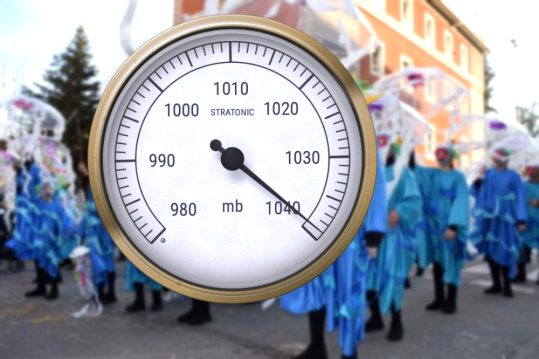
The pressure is 1039
